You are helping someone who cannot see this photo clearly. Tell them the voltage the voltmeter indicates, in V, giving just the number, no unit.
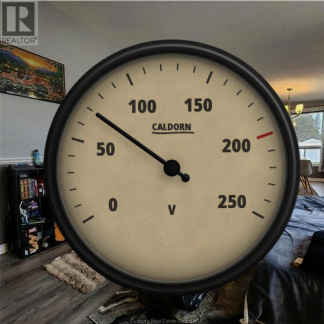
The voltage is 70
